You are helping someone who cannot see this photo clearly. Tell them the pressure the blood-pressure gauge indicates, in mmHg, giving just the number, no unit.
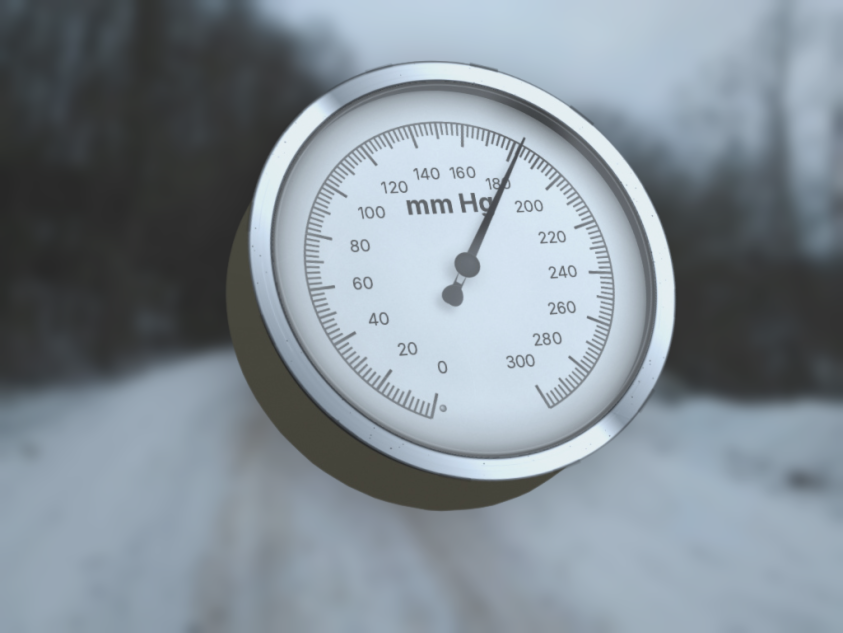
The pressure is 182
